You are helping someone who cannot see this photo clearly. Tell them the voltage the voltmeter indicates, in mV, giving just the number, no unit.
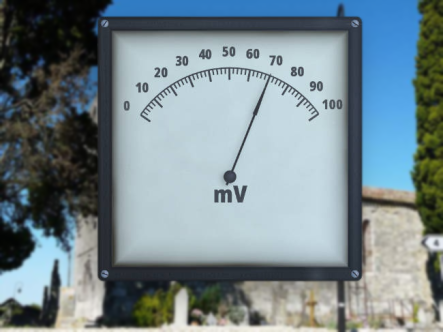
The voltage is 70
